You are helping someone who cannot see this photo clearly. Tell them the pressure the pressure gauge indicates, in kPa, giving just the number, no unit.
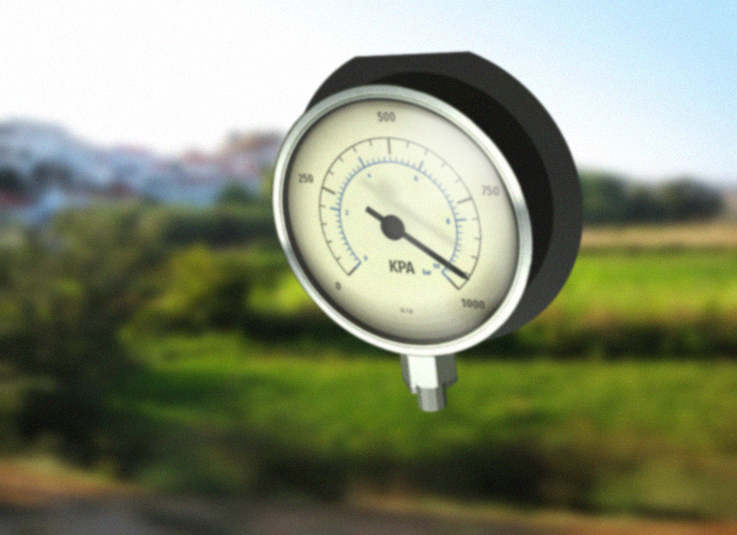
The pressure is 950
